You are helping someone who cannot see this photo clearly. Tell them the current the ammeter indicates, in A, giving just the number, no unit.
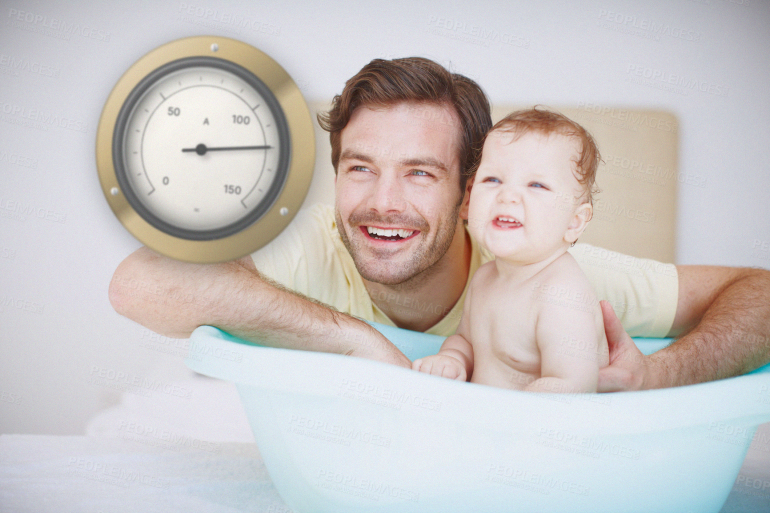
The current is 120
